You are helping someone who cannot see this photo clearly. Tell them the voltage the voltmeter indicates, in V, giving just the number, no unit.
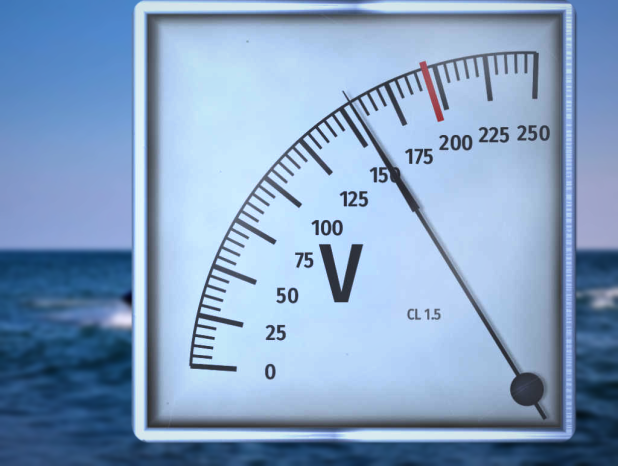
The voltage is 155
